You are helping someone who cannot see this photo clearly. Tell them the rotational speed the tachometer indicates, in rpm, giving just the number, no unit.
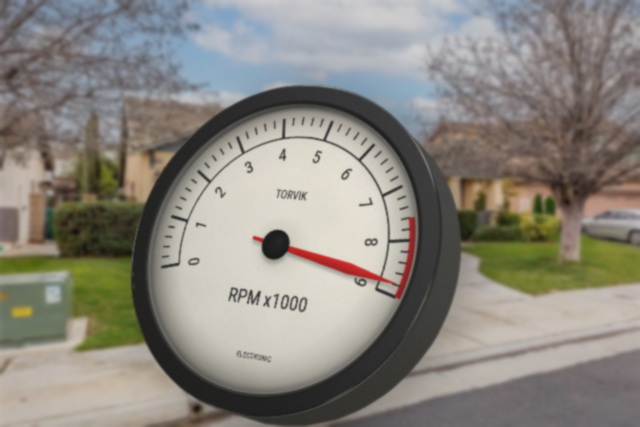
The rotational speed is 8800
